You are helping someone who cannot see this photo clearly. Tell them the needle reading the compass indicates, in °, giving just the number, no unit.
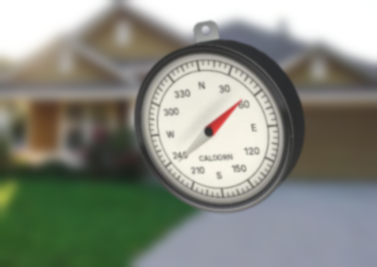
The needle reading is 55
